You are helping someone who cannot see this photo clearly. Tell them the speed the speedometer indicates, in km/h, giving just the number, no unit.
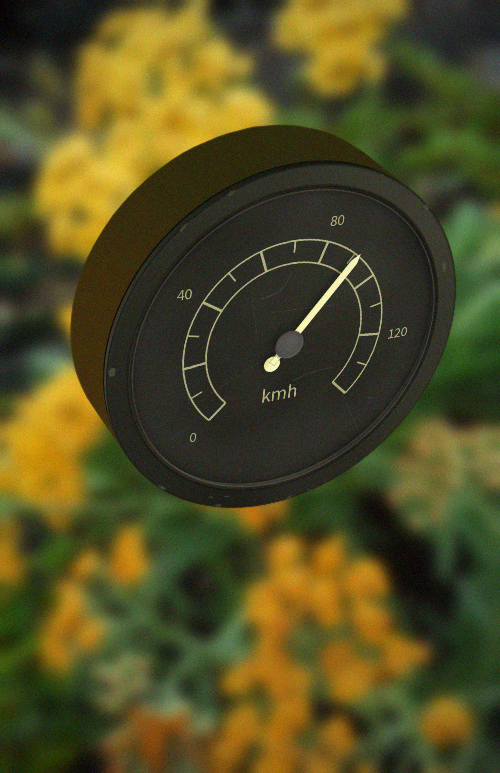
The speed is 90
